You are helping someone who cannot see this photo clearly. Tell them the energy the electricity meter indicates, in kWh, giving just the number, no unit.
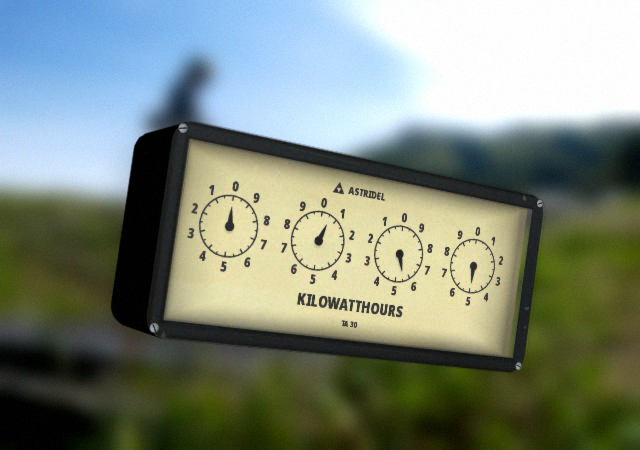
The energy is 55
